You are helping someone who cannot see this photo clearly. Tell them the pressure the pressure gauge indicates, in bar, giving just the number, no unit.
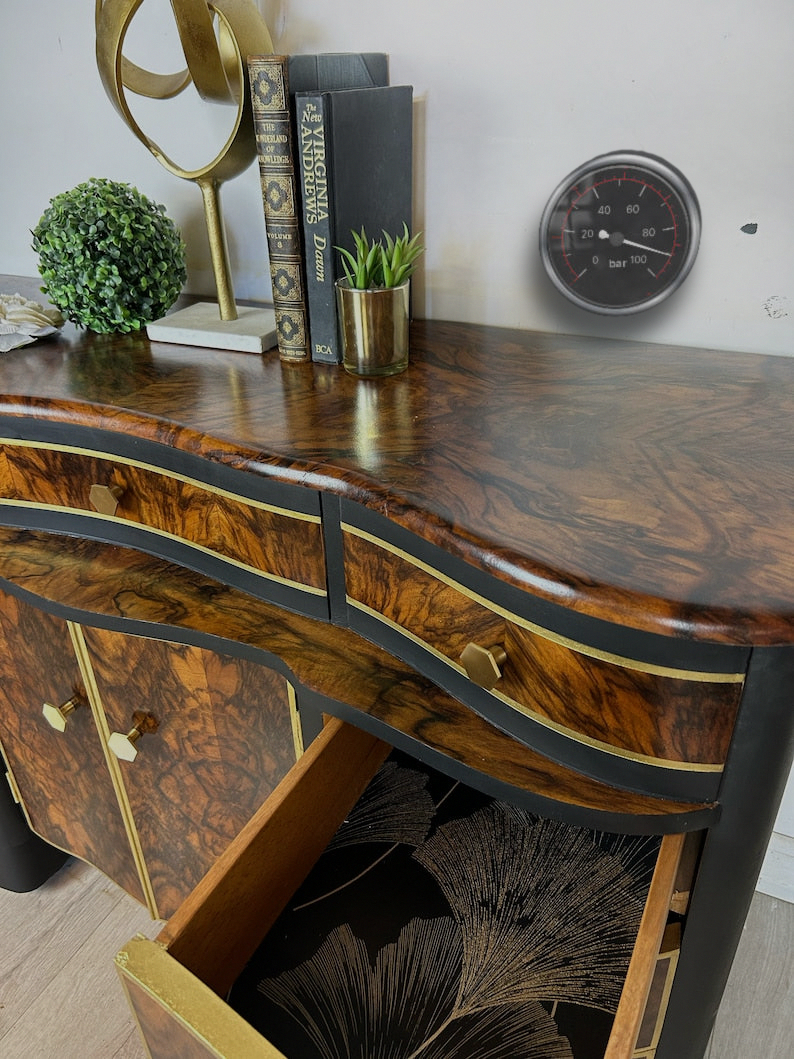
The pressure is 90
